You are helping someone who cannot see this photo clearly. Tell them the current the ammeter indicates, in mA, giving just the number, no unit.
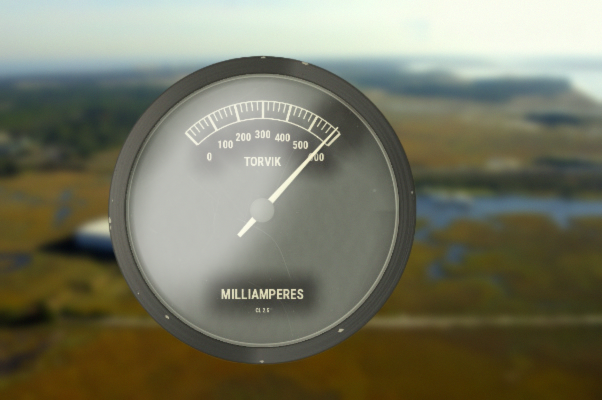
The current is 580
